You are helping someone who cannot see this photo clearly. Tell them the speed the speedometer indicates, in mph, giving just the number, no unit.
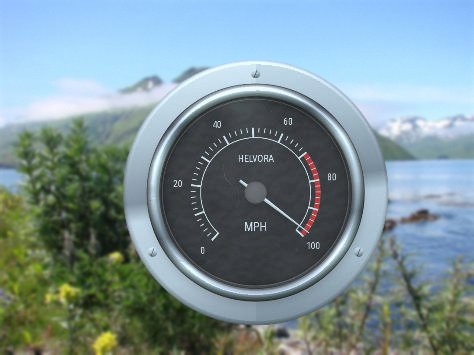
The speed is 98
